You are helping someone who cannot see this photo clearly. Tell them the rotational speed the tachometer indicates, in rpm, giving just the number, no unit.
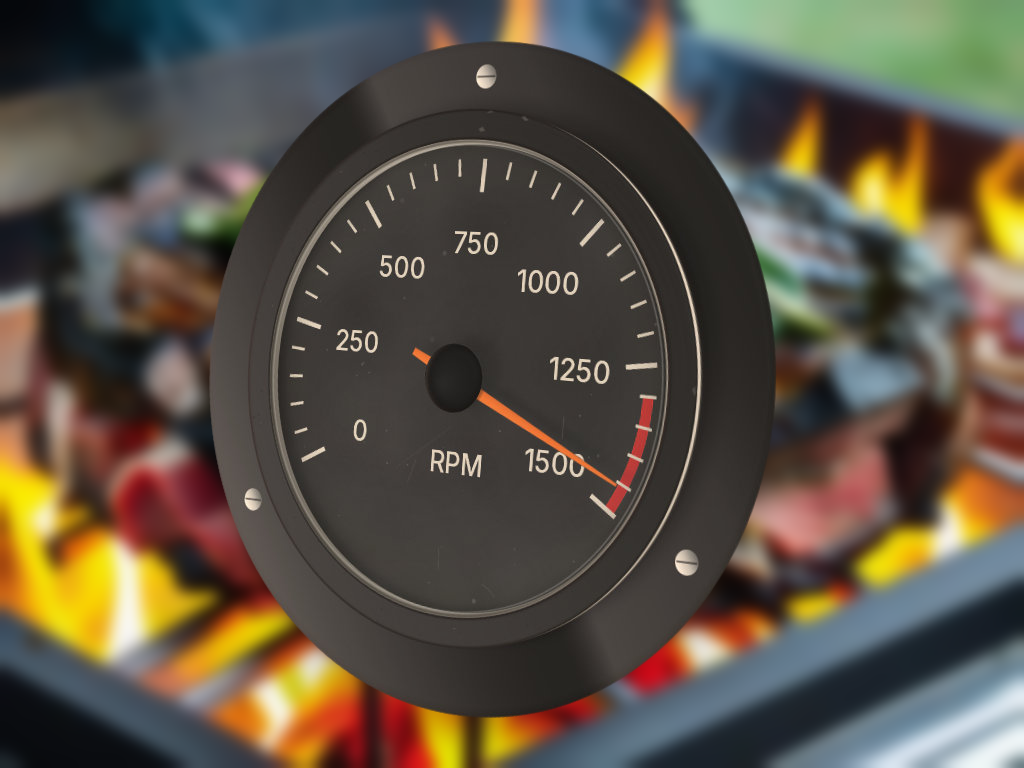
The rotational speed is 1450
